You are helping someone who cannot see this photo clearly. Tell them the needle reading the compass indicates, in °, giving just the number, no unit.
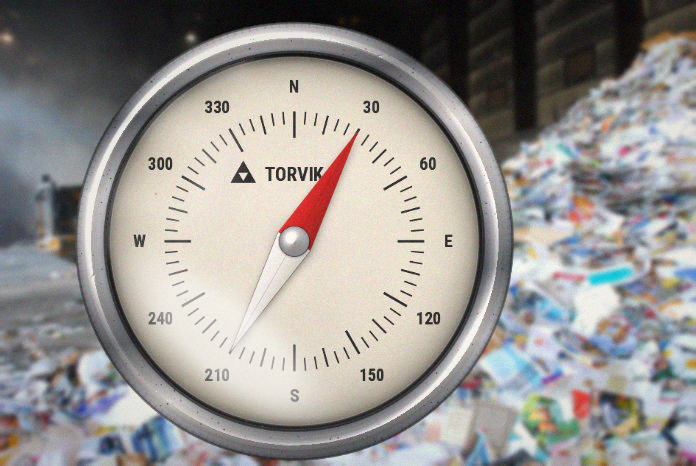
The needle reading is 30
